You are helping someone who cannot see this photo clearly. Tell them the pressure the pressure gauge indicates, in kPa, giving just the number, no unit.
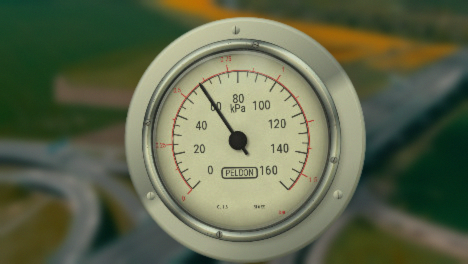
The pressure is 60
